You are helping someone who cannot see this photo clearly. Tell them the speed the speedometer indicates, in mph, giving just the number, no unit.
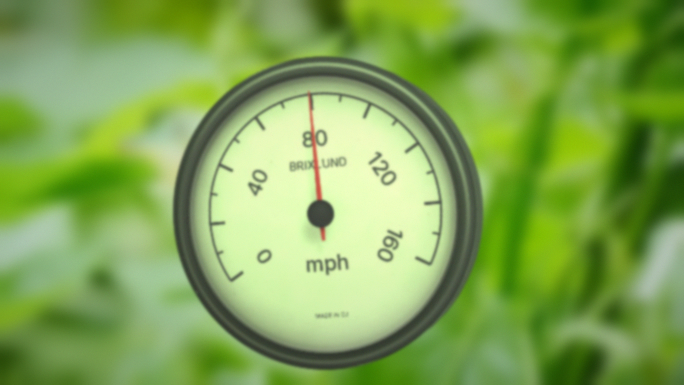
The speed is 80
